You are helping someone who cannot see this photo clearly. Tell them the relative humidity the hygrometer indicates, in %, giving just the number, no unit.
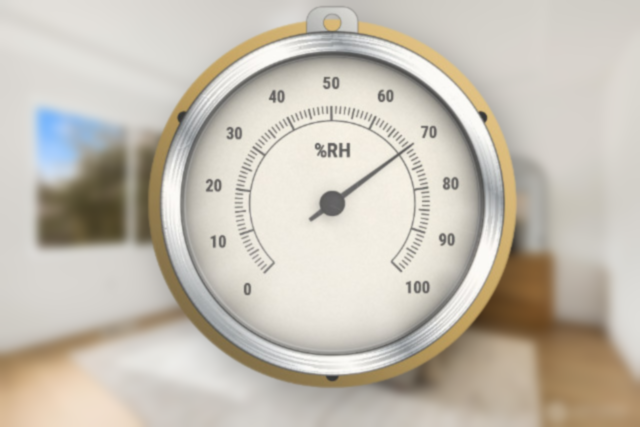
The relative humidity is 70
